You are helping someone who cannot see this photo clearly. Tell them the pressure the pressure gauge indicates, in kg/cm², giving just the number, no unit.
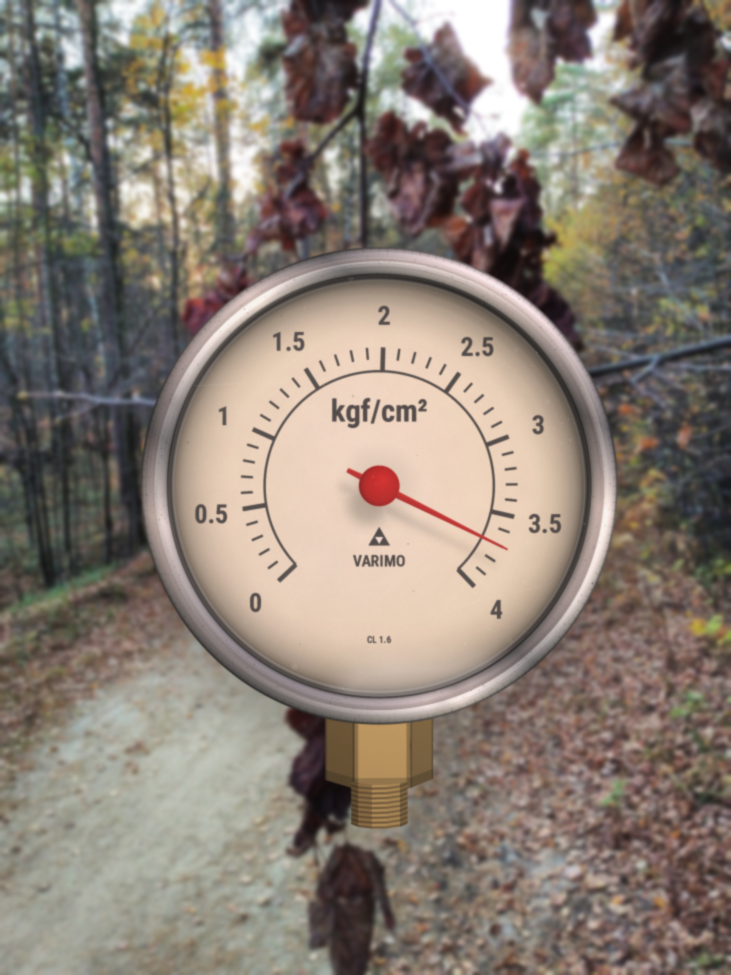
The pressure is 3.7
